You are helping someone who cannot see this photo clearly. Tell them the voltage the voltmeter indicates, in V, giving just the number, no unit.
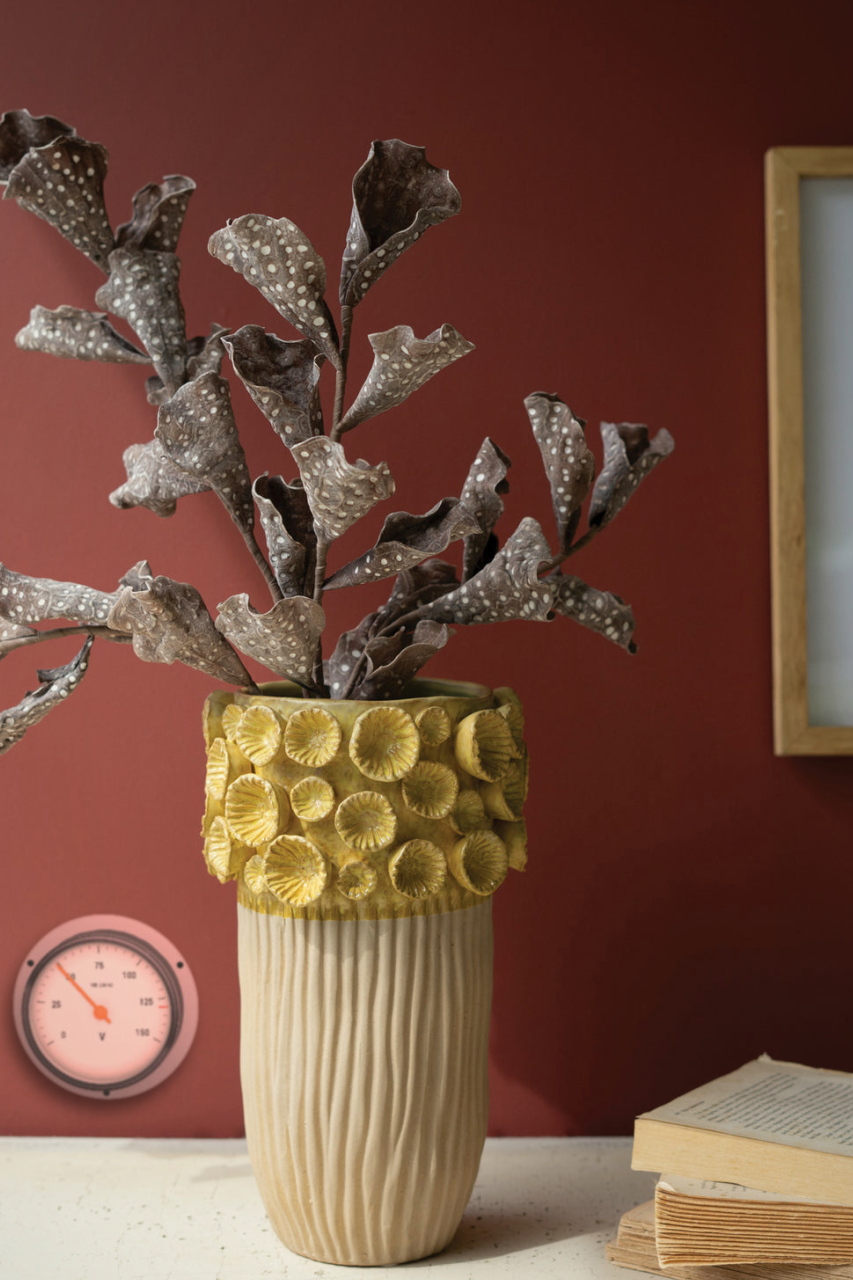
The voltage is 50
